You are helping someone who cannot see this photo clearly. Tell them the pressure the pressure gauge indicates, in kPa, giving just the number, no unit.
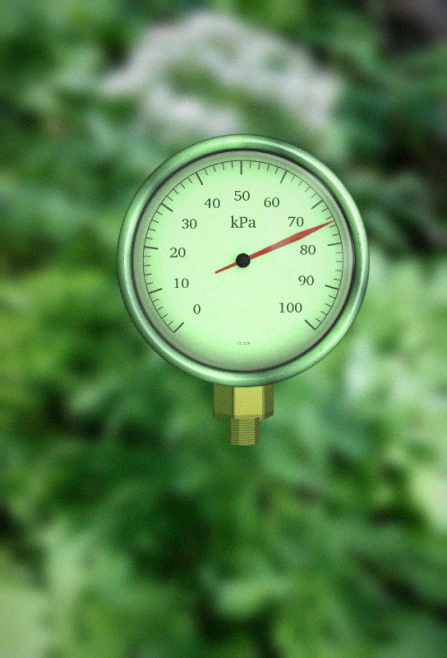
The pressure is 75
